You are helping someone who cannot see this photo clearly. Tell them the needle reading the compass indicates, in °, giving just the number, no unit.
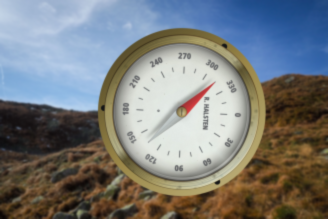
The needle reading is 315
